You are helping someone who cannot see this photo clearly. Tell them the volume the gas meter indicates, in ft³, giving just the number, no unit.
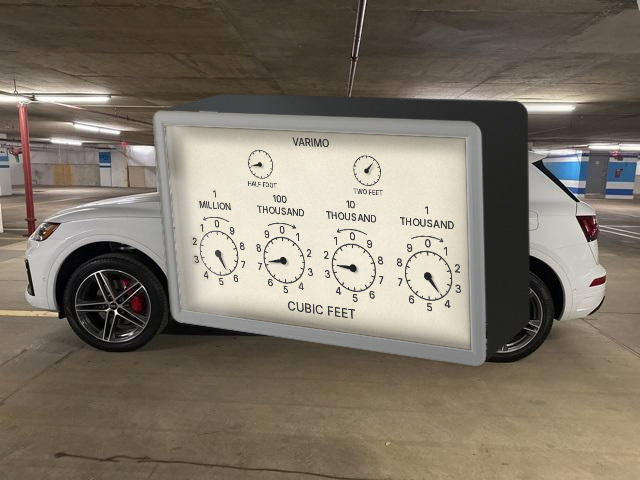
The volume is 572400
